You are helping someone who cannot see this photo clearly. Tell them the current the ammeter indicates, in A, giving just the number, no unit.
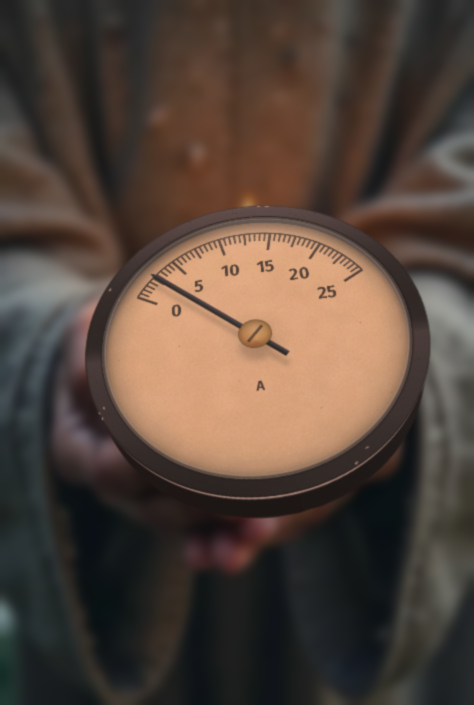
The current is 2.5
